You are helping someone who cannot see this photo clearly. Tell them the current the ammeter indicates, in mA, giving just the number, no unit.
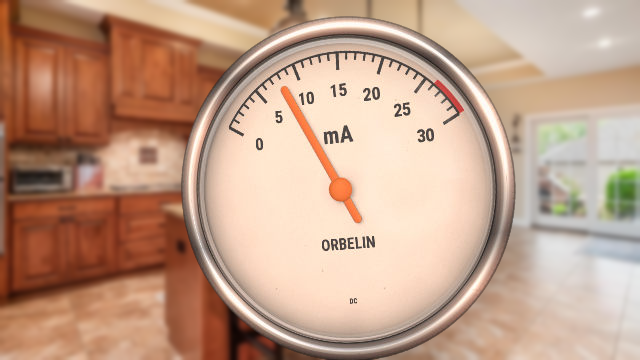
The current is 8
